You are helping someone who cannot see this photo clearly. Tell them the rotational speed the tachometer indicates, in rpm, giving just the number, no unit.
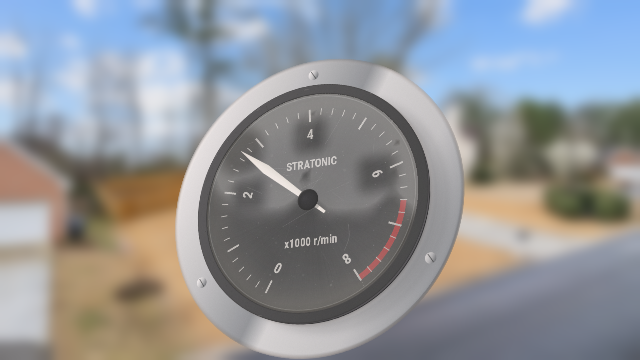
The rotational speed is 2700
